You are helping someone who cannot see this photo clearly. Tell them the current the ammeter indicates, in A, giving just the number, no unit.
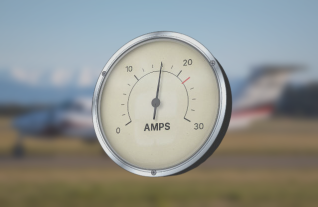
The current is 16
